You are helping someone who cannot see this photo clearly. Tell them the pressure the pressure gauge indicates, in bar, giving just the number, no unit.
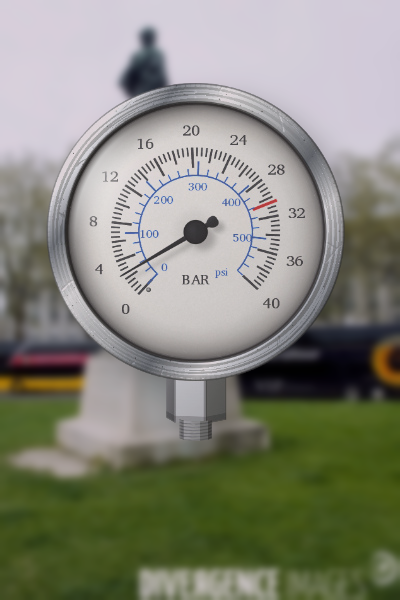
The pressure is 2.5
